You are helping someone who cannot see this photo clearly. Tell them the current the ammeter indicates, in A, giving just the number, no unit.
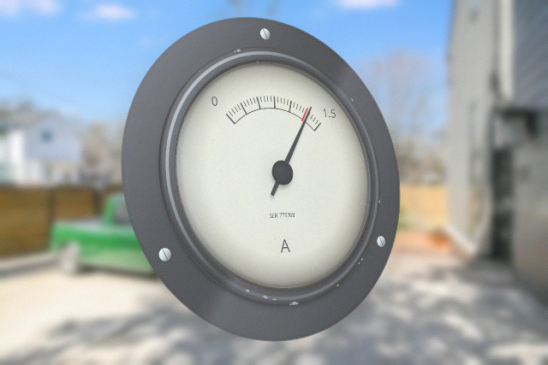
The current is 1.25
